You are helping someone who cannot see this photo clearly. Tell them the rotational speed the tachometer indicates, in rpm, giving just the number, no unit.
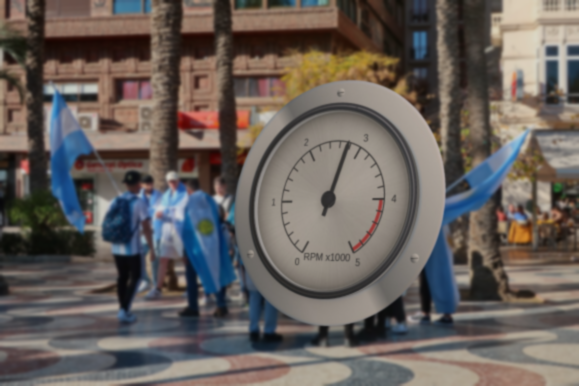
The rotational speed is 2800
